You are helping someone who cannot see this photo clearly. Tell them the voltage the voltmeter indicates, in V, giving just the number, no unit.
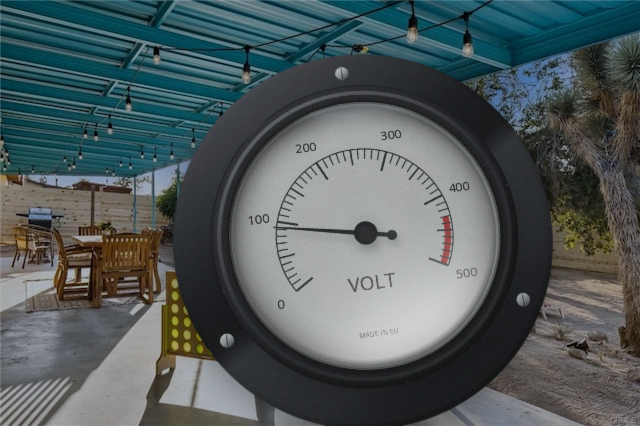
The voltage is 90
